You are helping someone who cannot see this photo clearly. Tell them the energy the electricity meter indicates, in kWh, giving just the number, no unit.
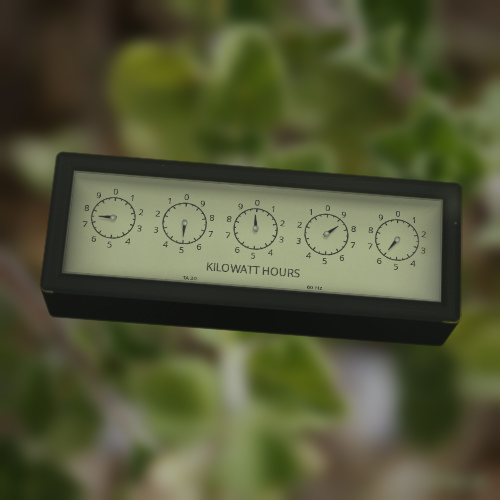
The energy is 74986
